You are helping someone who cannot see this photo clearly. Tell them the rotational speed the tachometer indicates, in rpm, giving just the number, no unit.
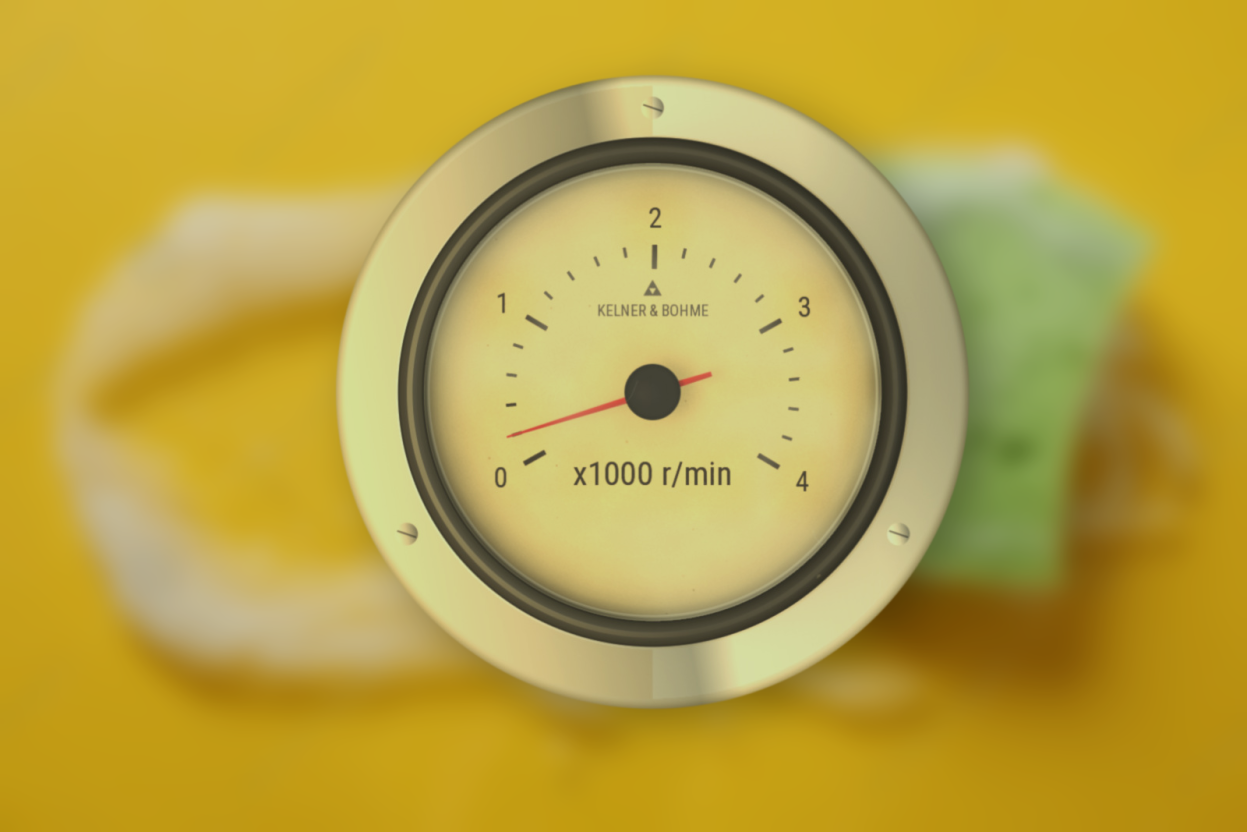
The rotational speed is 200
